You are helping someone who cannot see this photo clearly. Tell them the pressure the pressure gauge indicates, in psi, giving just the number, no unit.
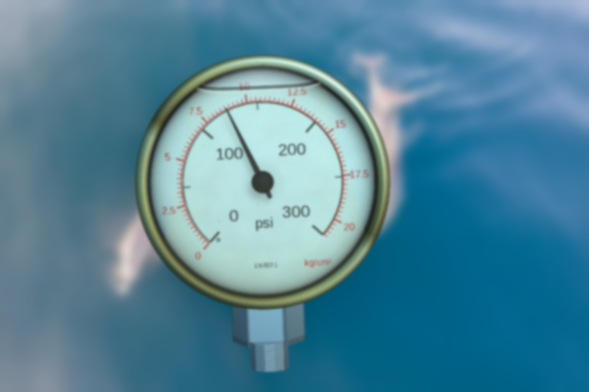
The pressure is 125
